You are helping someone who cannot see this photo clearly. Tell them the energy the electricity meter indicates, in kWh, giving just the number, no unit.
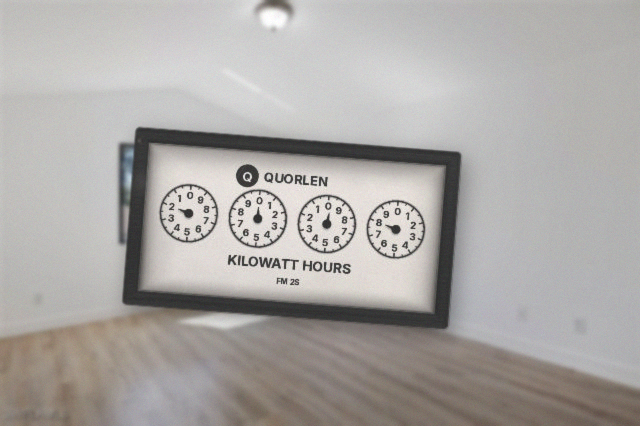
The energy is 1998
